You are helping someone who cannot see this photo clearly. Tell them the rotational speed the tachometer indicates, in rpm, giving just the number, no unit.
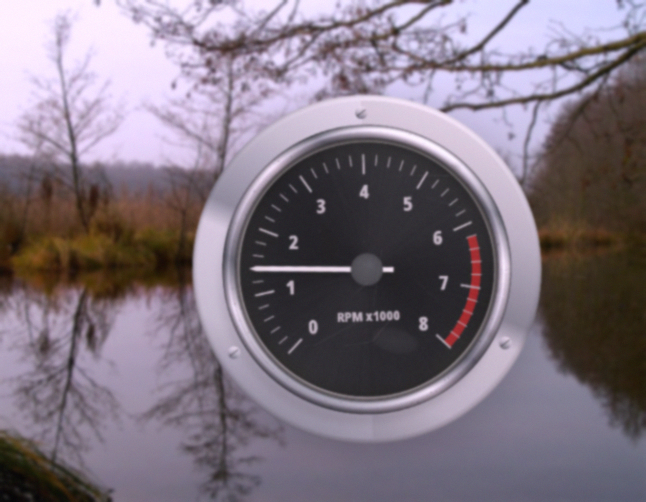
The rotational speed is 1400
